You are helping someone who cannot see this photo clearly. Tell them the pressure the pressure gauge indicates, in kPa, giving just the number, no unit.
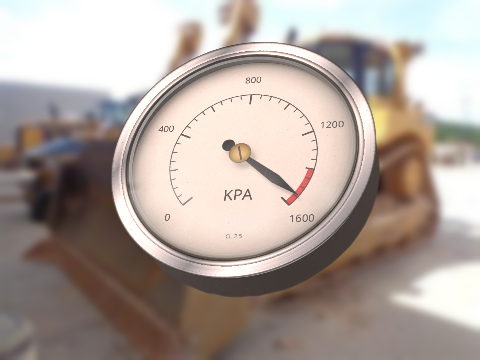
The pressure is 1550
